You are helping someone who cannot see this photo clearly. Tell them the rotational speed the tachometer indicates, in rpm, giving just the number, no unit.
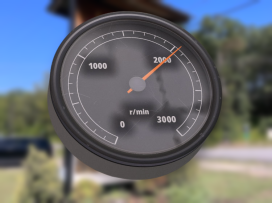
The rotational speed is 2050
